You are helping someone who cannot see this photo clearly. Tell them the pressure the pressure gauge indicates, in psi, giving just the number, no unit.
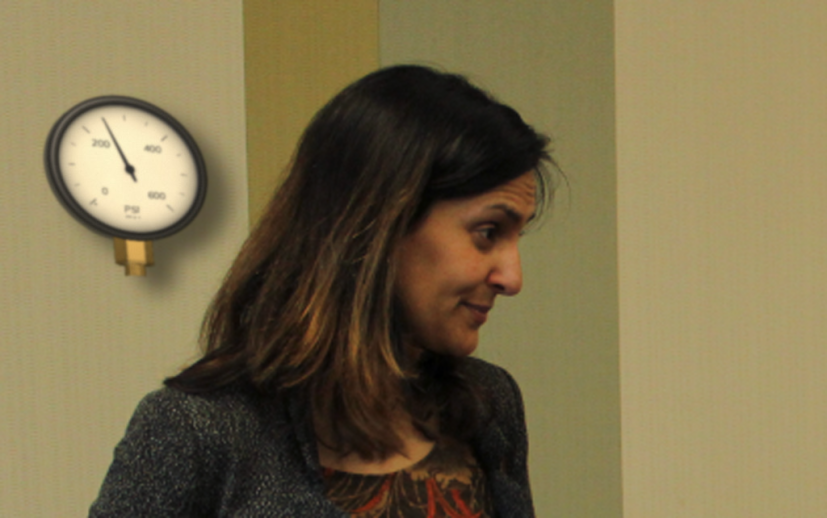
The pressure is 250
